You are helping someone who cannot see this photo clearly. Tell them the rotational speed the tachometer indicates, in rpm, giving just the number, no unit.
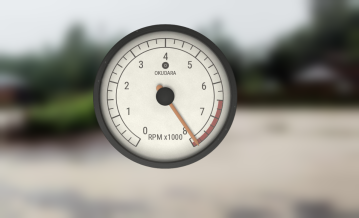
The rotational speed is 7875
